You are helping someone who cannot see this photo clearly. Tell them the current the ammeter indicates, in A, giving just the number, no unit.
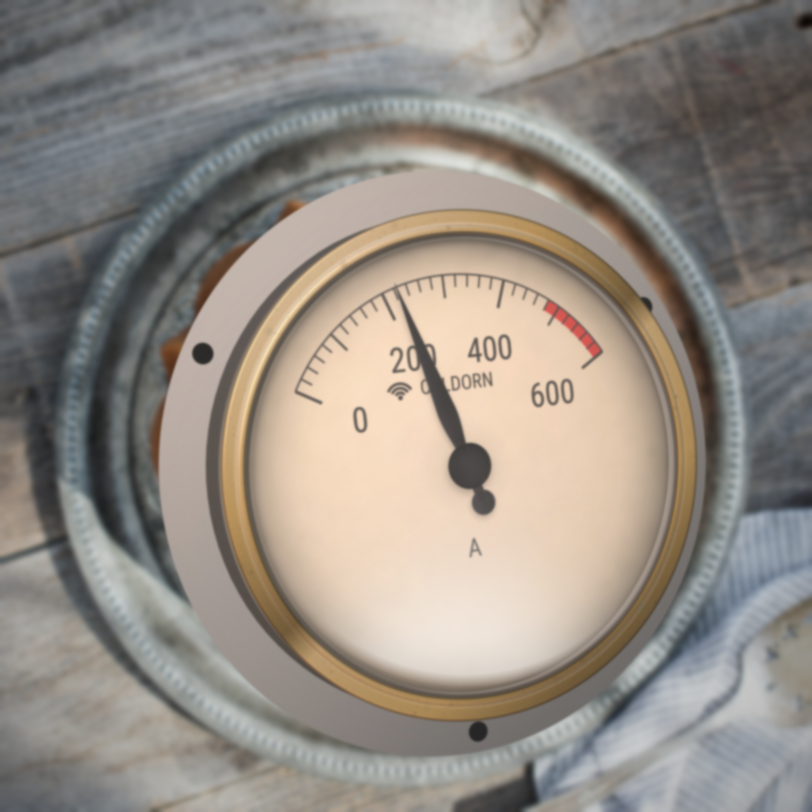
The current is 220
